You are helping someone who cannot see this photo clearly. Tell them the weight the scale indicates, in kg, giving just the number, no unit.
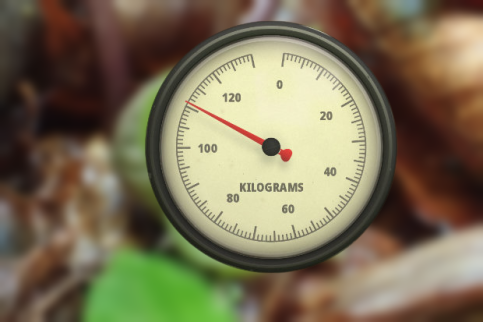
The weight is 111
